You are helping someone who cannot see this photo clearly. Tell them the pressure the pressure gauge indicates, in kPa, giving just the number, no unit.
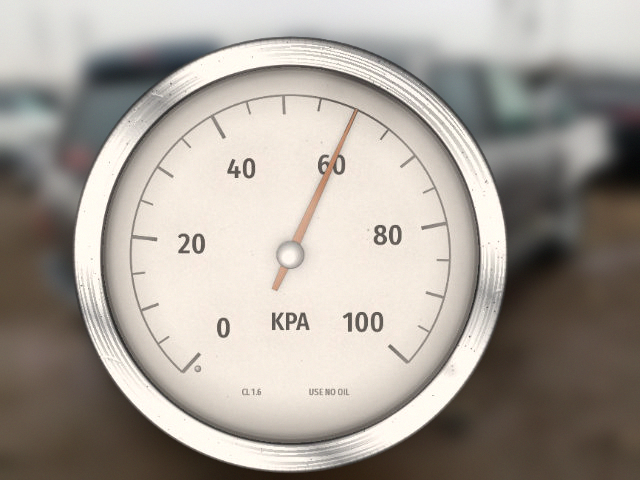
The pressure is 60
